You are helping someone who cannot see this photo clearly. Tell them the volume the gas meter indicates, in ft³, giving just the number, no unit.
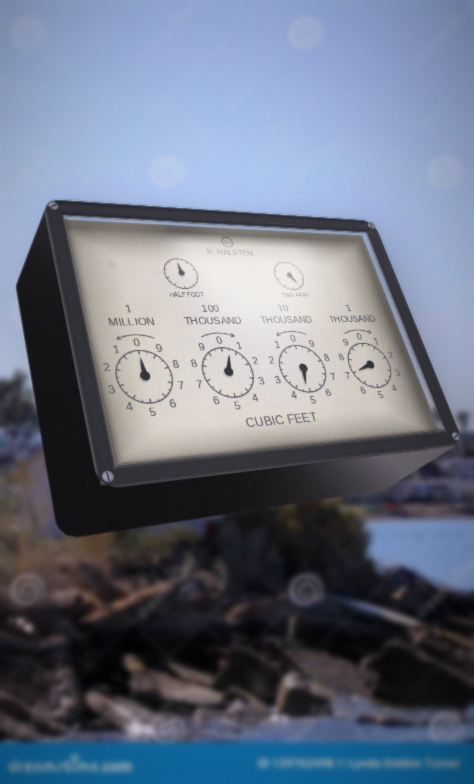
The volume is 4700
